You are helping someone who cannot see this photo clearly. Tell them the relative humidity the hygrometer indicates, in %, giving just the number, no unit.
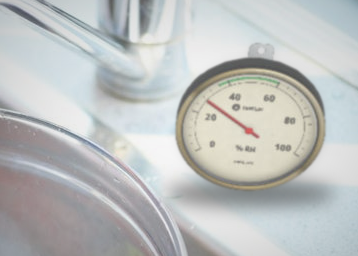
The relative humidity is 28
